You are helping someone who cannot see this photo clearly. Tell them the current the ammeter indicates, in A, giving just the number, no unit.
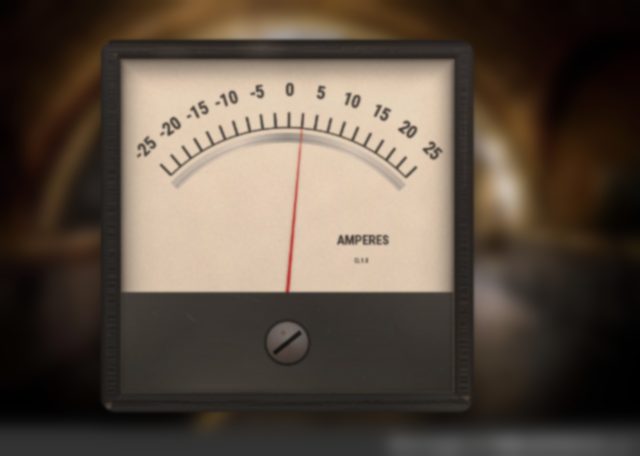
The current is 2.5
